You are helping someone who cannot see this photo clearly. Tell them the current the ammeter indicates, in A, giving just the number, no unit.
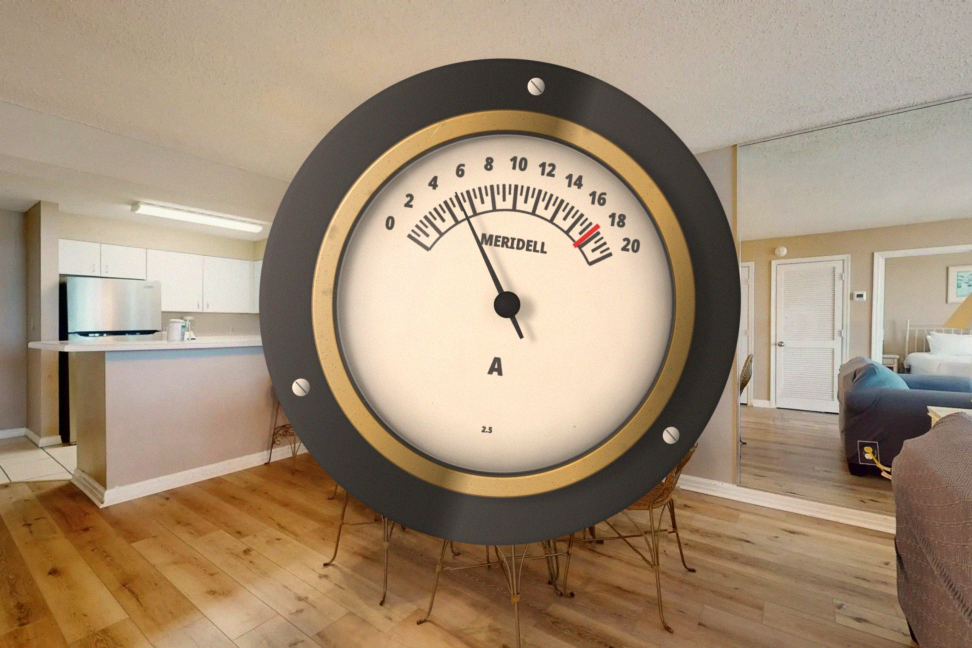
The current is 5
